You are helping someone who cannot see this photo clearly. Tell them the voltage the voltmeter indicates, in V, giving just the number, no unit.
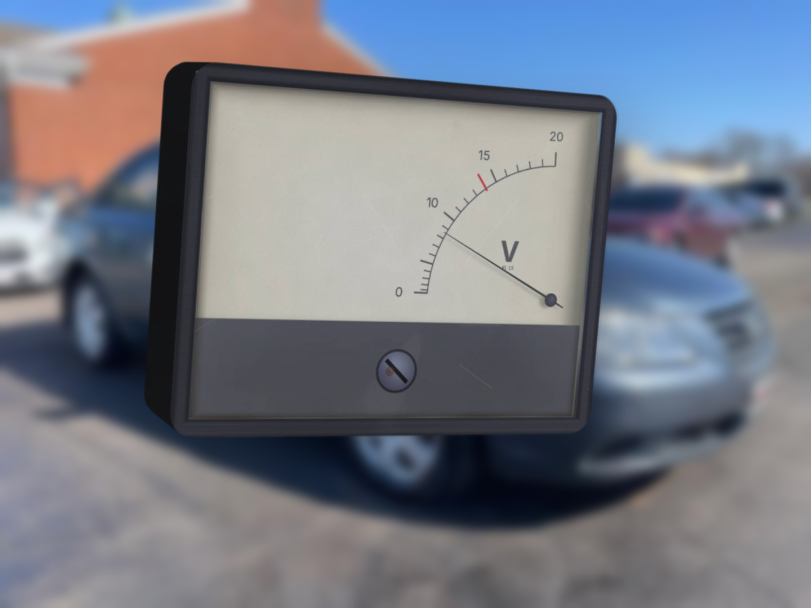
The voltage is 8.5
